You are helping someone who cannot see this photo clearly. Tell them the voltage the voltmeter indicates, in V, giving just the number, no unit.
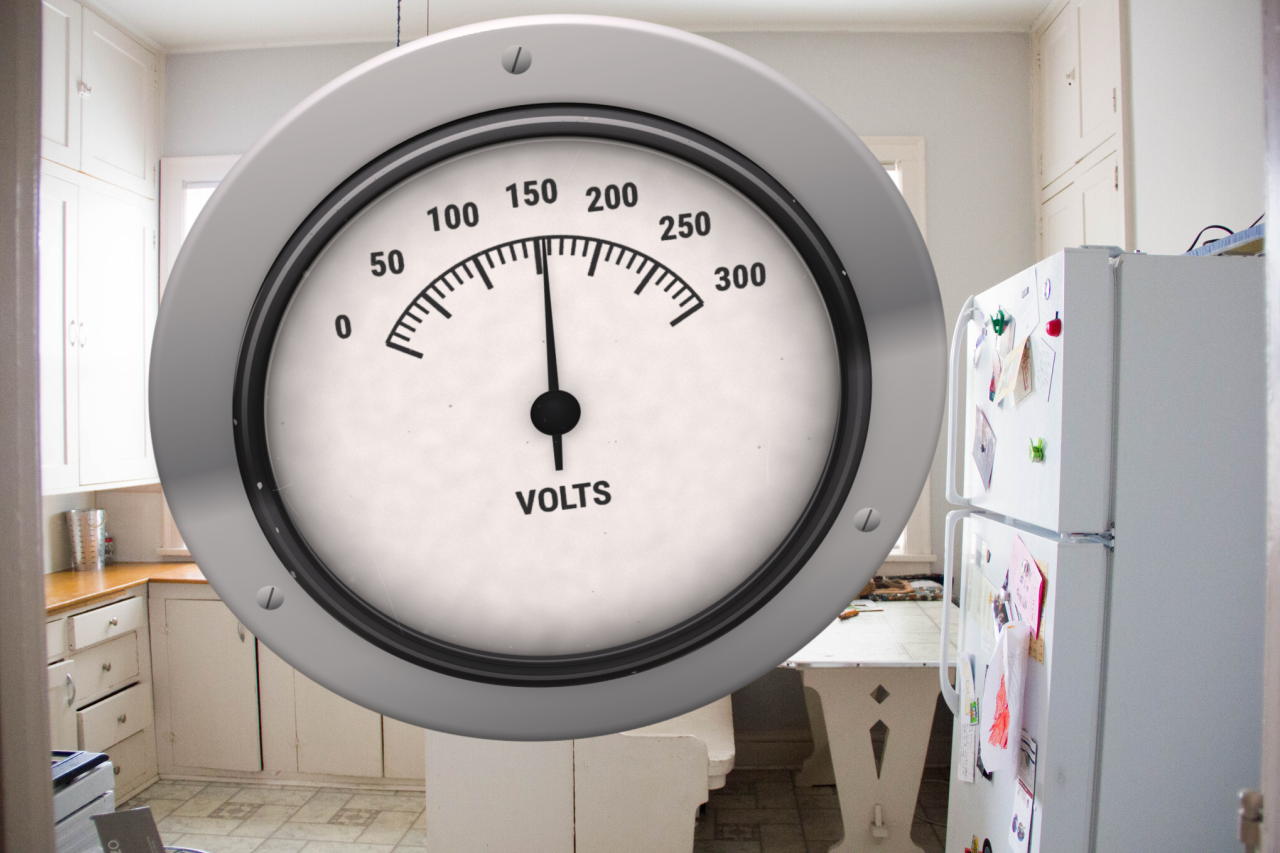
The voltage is 155
